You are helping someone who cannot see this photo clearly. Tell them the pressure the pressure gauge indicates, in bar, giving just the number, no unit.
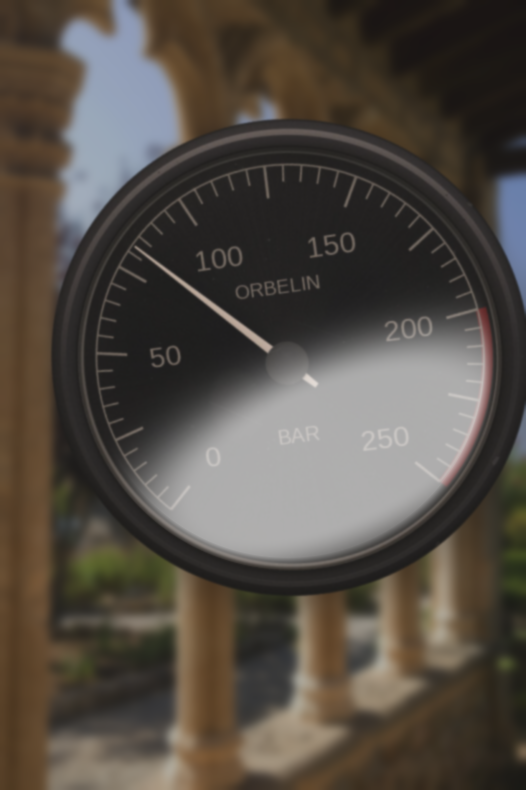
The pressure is 82.5
